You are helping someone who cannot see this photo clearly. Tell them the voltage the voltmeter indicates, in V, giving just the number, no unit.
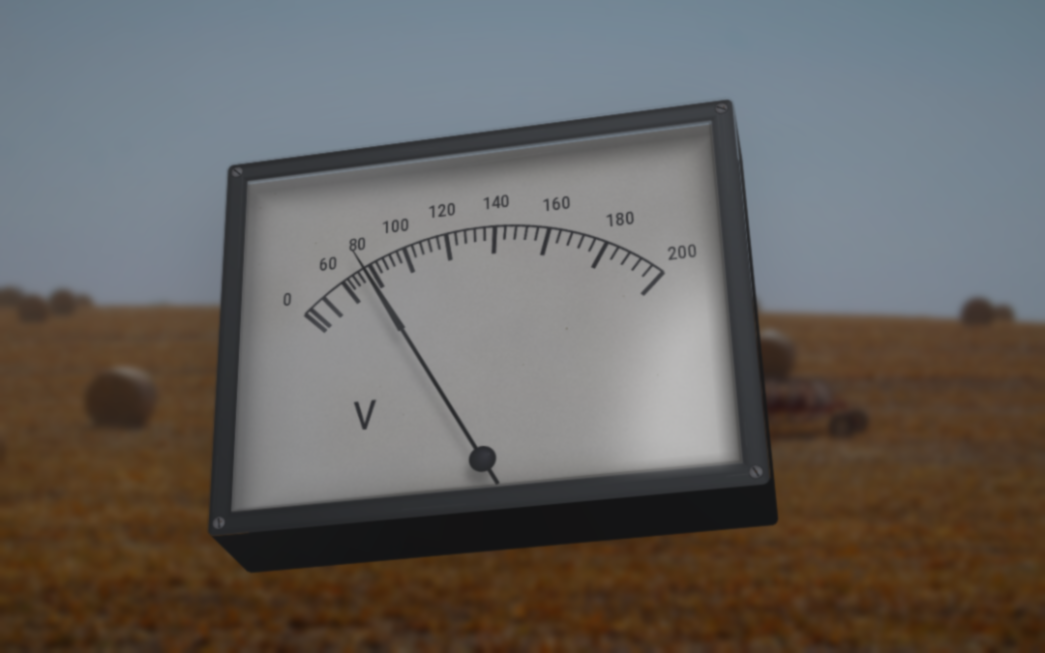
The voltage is 76
